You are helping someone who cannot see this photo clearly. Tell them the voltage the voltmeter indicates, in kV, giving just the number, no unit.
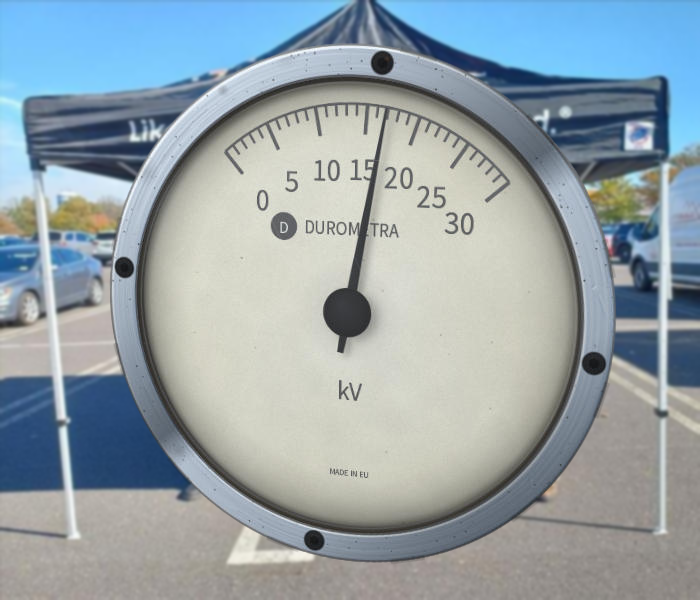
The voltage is 17
